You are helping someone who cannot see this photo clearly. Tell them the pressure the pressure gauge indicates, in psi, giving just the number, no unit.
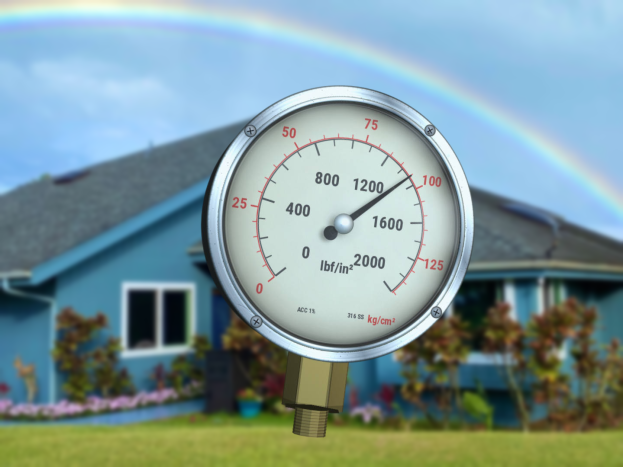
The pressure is 1350
